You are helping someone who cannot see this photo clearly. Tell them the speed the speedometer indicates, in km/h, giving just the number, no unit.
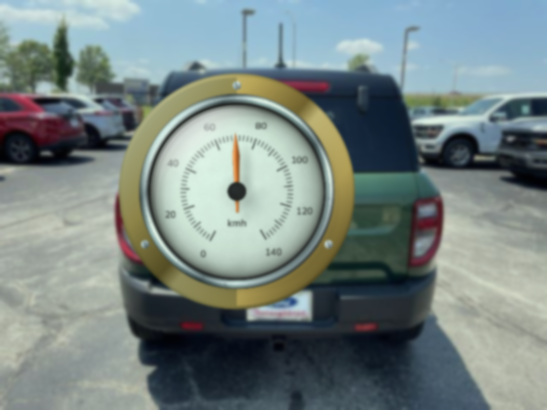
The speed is 70
